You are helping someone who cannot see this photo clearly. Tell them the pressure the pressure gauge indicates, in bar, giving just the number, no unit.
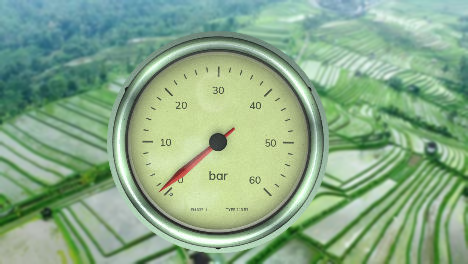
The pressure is 1
